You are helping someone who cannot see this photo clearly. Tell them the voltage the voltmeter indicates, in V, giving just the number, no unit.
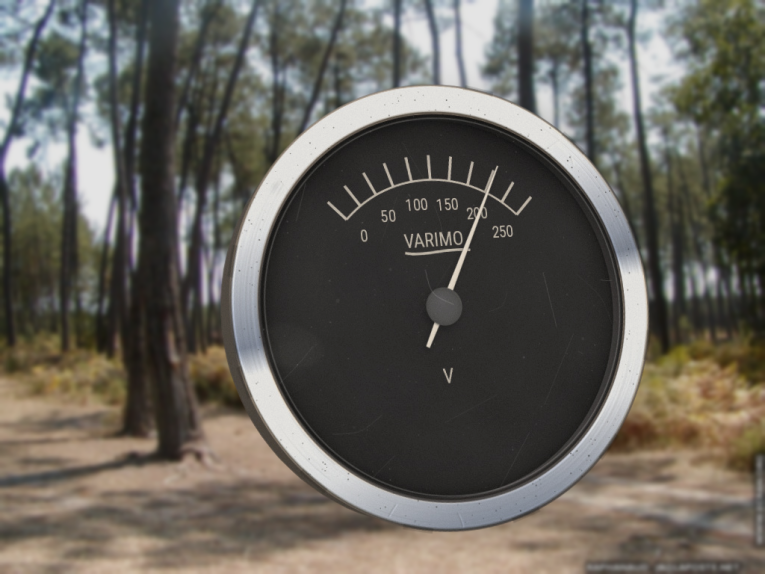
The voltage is 200
